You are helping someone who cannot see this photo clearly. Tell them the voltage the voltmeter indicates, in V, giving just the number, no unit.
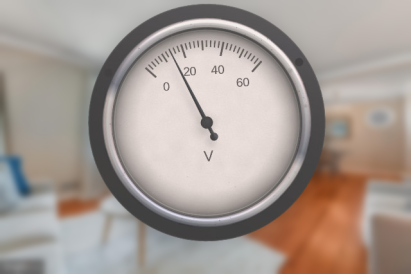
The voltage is 14
